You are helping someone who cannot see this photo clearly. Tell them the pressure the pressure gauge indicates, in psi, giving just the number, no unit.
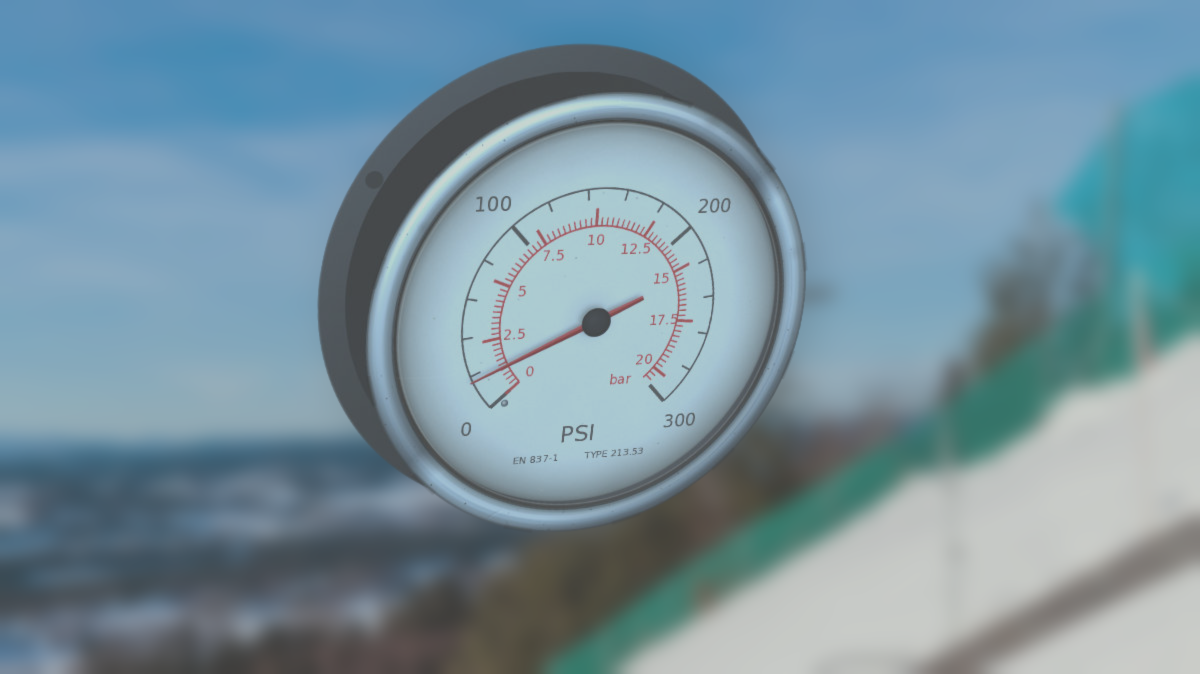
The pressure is 20
